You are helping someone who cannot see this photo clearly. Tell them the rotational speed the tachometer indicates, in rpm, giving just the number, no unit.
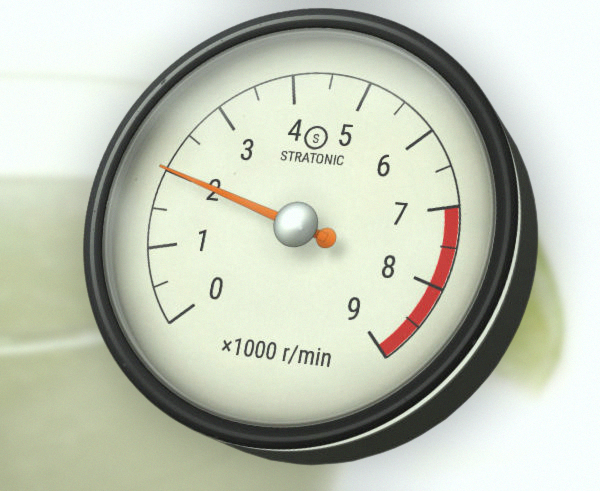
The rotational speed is 2000
